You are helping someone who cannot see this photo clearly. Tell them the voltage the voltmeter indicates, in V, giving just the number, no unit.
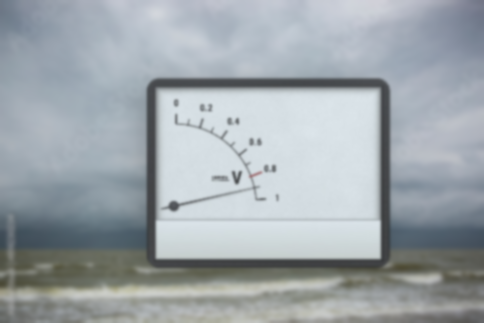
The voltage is 0.9
